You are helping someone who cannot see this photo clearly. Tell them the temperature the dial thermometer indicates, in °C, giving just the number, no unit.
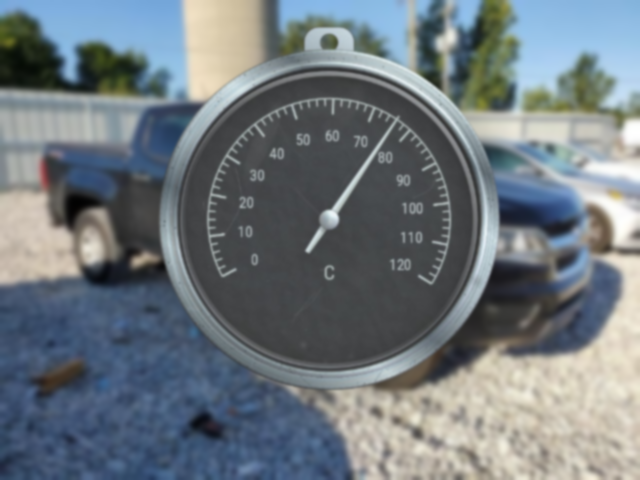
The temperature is 76
